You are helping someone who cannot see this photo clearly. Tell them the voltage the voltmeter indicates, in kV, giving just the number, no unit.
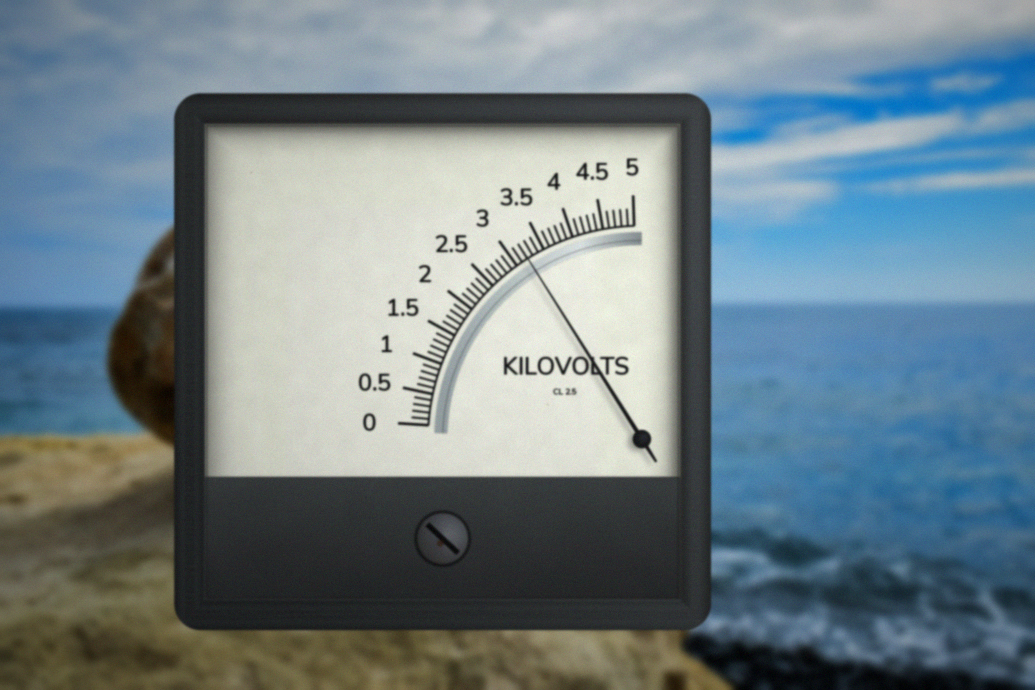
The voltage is 3.2
